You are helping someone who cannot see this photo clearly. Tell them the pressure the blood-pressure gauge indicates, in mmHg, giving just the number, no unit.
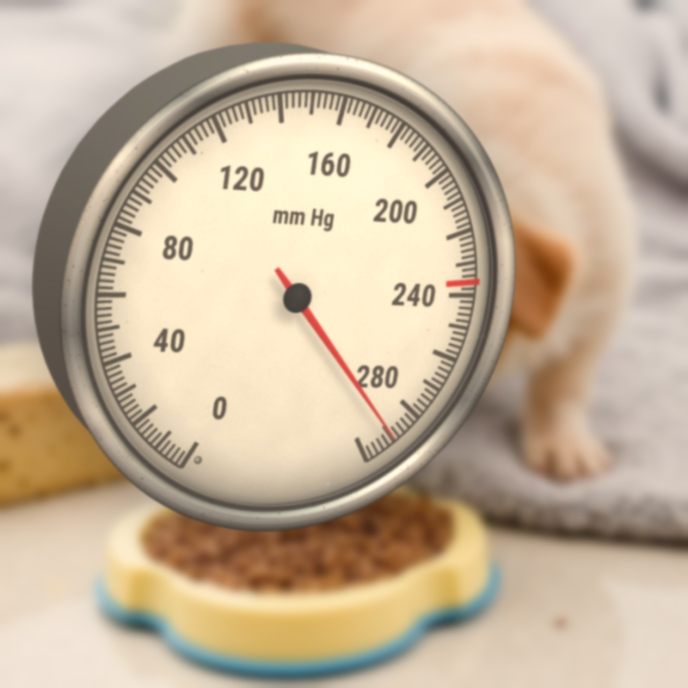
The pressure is 290
